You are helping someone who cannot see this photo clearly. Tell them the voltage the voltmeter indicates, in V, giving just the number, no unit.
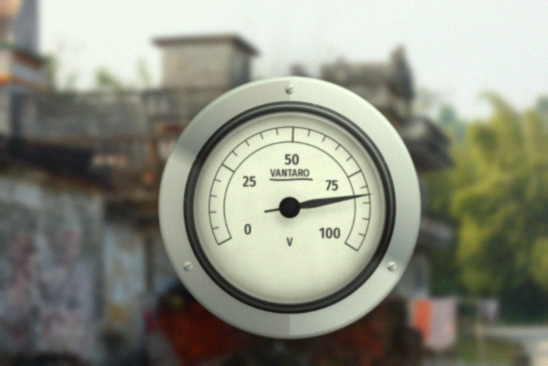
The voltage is 82.5
